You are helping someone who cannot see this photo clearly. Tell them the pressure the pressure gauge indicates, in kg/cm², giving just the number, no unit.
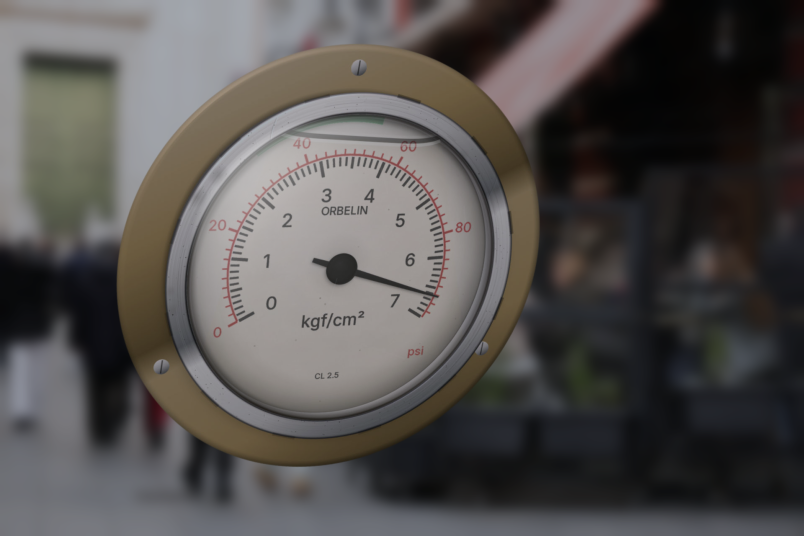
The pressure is 6.6
